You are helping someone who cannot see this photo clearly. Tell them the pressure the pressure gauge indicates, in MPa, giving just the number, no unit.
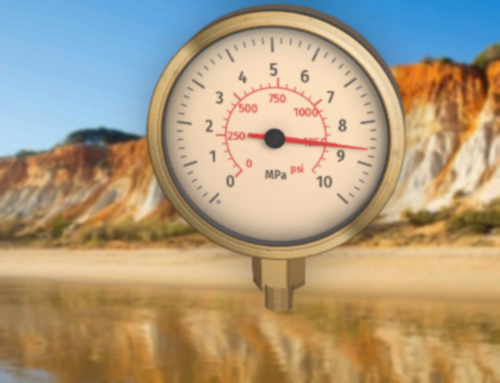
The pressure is 8.6
